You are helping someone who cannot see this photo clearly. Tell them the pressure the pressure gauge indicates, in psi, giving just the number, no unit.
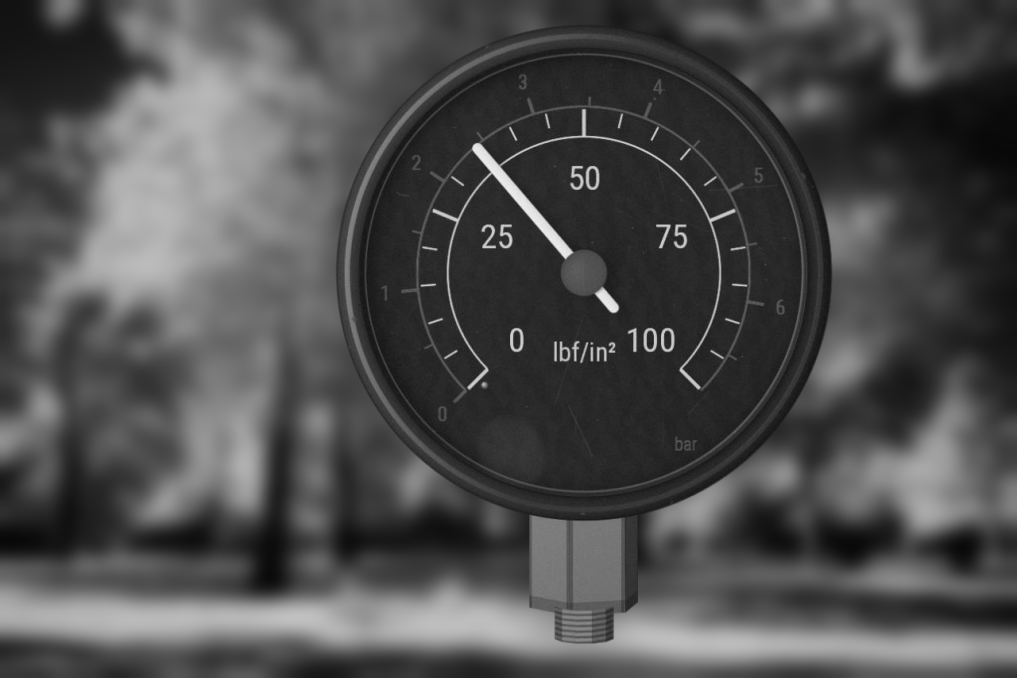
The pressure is 35
